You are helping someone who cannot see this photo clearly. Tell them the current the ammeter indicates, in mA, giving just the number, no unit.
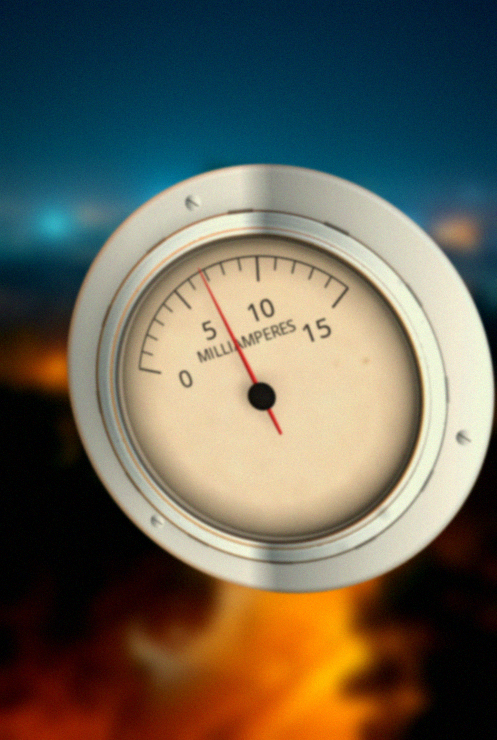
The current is 7
